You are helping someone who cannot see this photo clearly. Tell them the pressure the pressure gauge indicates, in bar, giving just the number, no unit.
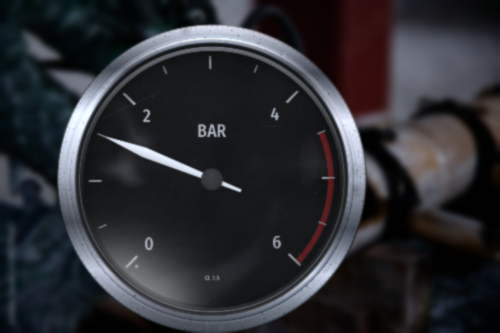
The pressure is 1.5
